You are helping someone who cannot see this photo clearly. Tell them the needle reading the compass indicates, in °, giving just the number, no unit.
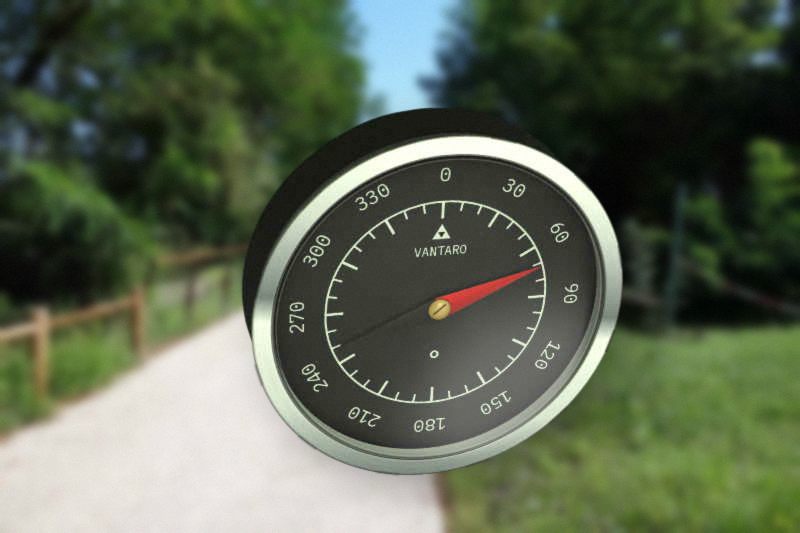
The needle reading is 70
